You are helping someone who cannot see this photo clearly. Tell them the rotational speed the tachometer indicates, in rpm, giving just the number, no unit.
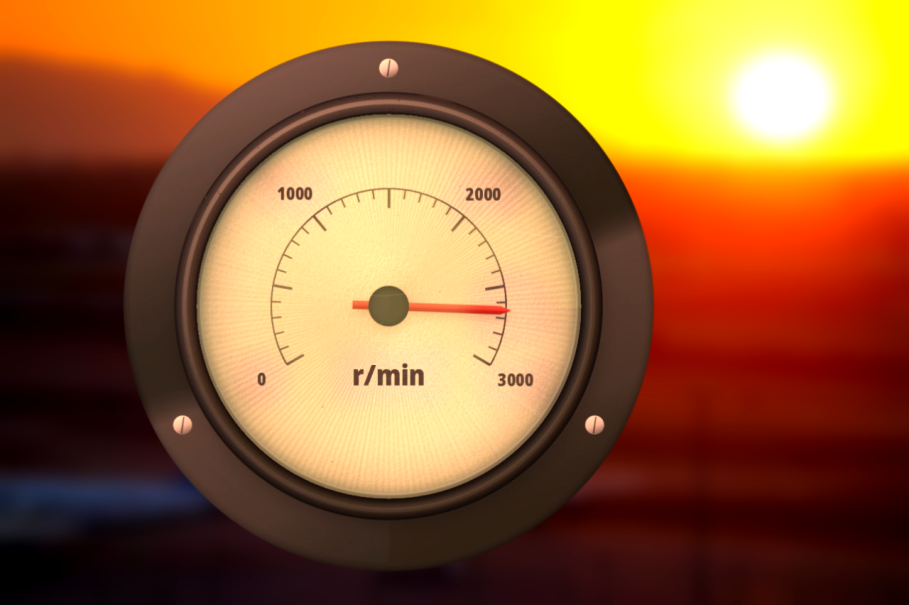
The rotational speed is 2650
